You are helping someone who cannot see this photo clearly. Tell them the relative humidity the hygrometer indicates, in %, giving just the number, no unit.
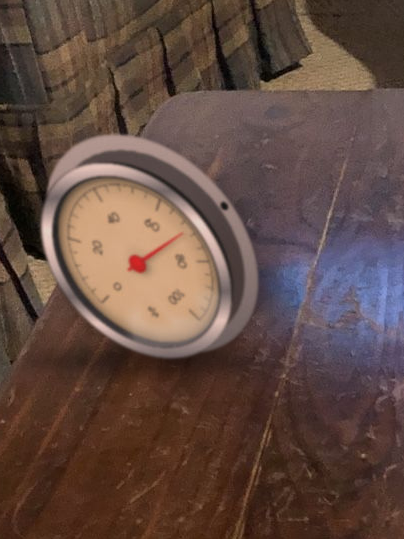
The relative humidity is 70
